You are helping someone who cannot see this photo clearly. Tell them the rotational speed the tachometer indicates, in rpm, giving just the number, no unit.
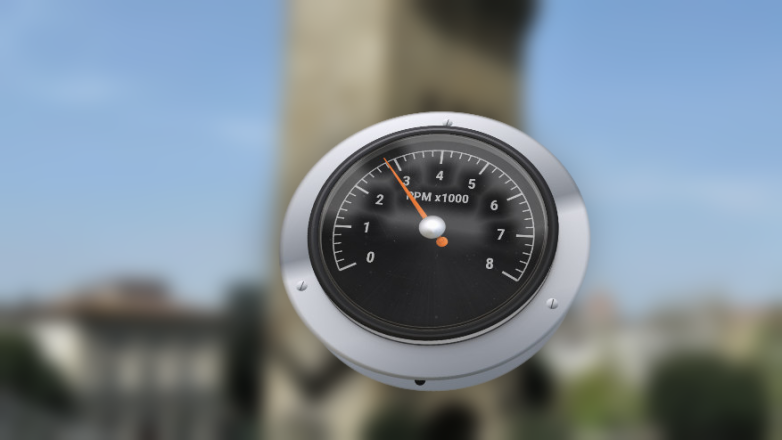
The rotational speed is 2800
